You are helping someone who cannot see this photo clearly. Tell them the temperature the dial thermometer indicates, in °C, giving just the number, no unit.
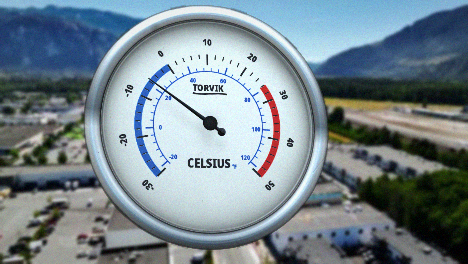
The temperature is -6
